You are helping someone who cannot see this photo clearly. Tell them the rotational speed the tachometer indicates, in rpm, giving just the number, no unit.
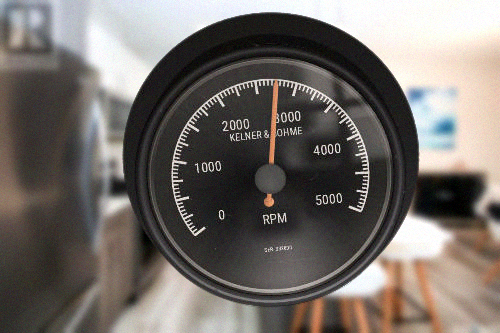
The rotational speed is 2750
